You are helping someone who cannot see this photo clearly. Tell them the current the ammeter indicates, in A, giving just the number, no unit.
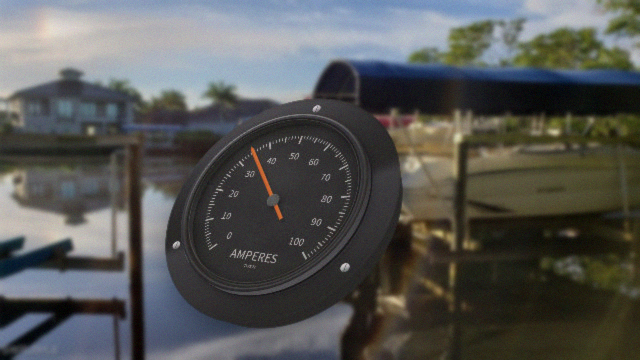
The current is 35
